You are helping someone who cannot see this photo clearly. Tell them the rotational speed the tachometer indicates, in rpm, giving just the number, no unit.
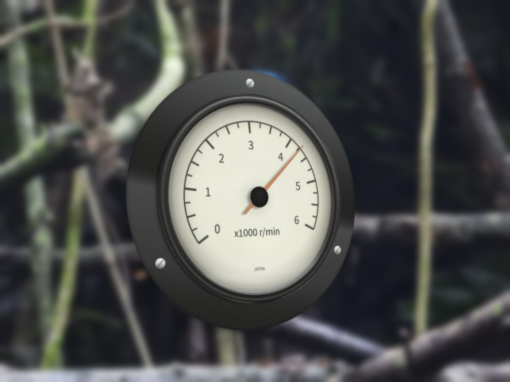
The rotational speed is 4250
